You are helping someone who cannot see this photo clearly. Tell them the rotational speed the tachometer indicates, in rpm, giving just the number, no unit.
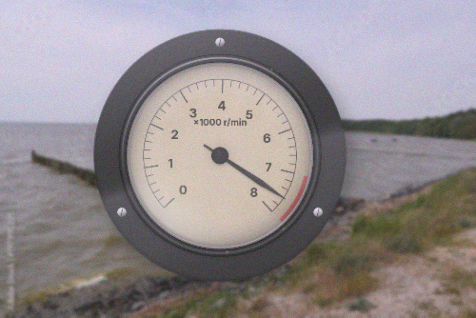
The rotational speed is 7600
